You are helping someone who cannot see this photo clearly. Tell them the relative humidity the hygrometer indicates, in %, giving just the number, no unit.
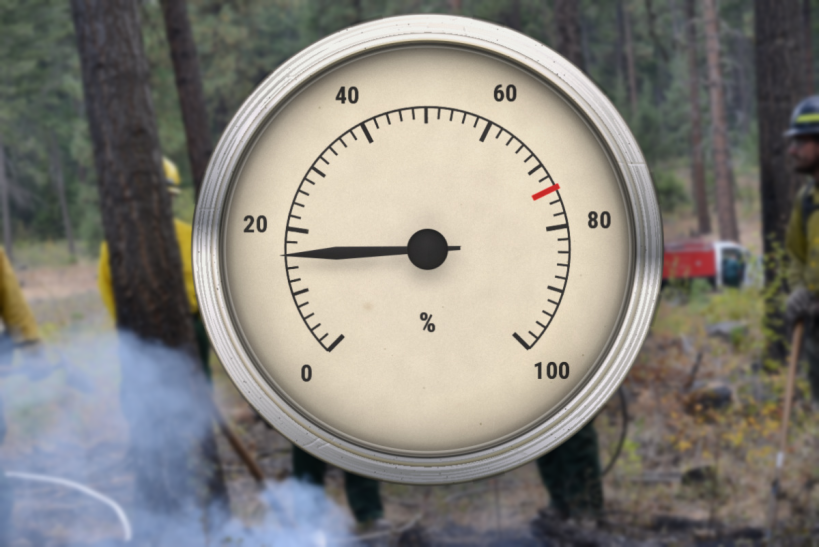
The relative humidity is 16
